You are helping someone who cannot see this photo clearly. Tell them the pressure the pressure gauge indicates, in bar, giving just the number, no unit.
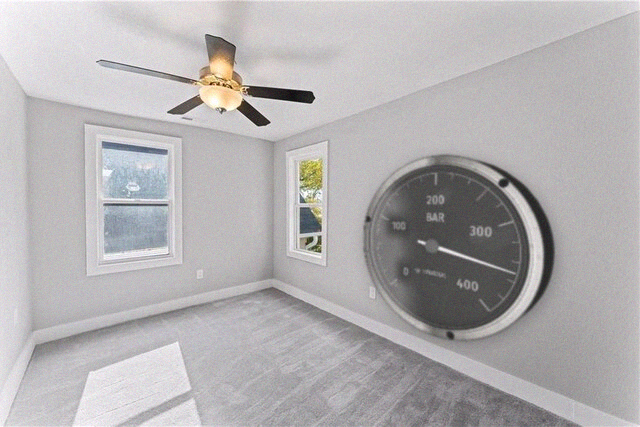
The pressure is 350
